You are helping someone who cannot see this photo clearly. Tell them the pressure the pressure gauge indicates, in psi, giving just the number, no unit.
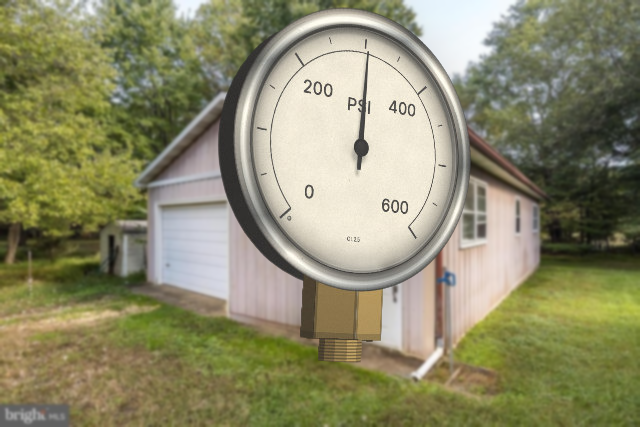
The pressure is 300
